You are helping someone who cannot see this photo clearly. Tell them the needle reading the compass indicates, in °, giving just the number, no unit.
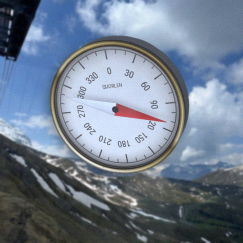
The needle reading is 110
